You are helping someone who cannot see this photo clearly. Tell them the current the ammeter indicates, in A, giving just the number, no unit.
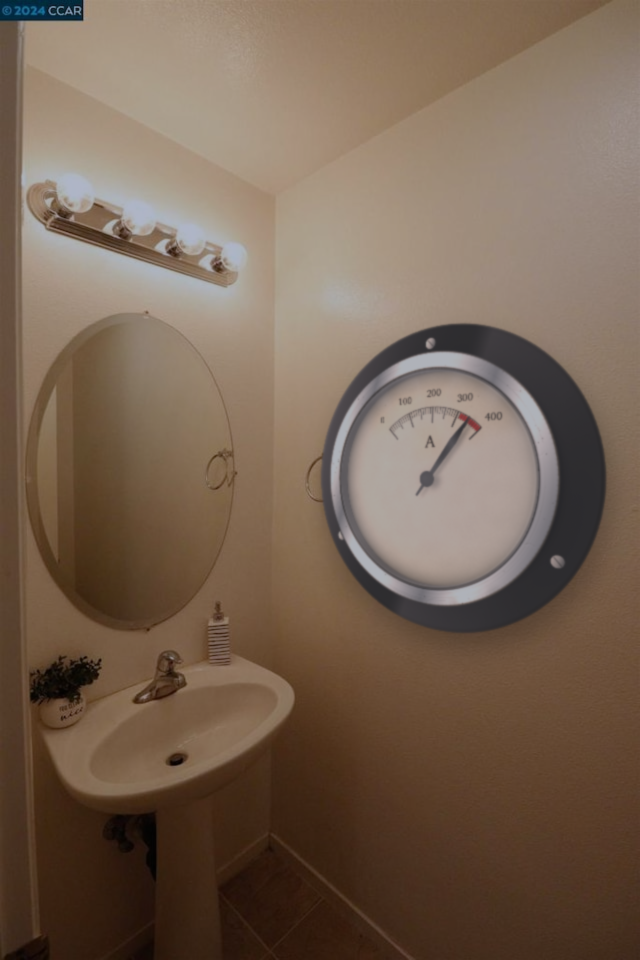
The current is 350
